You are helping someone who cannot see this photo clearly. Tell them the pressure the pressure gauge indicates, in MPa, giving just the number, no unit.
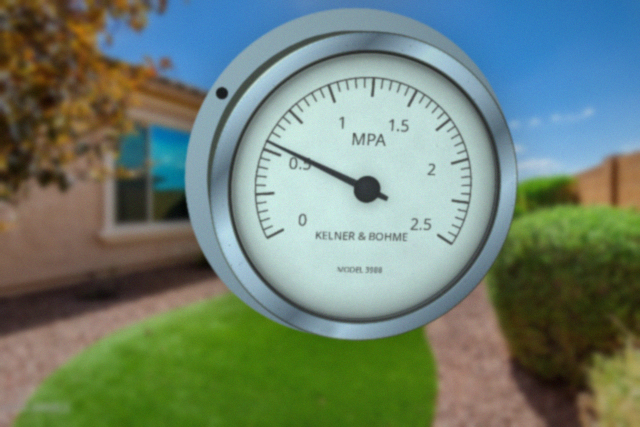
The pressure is 0.55
